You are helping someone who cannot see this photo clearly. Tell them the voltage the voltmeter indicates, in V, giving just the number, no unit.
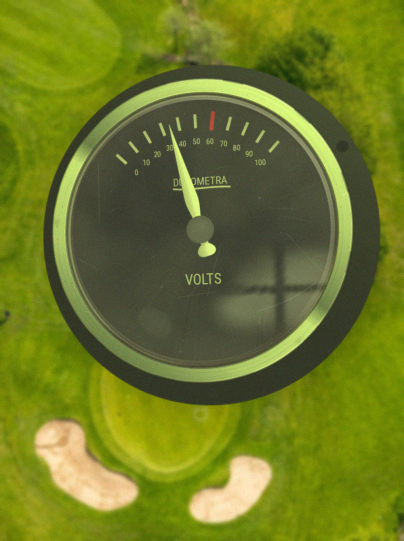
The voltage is 35
